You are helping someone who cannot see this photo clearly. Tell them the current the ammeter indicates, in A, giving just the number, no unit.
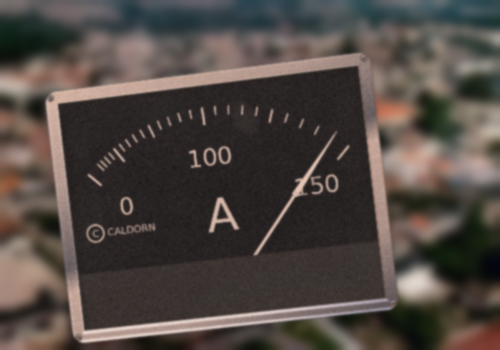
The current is 145
